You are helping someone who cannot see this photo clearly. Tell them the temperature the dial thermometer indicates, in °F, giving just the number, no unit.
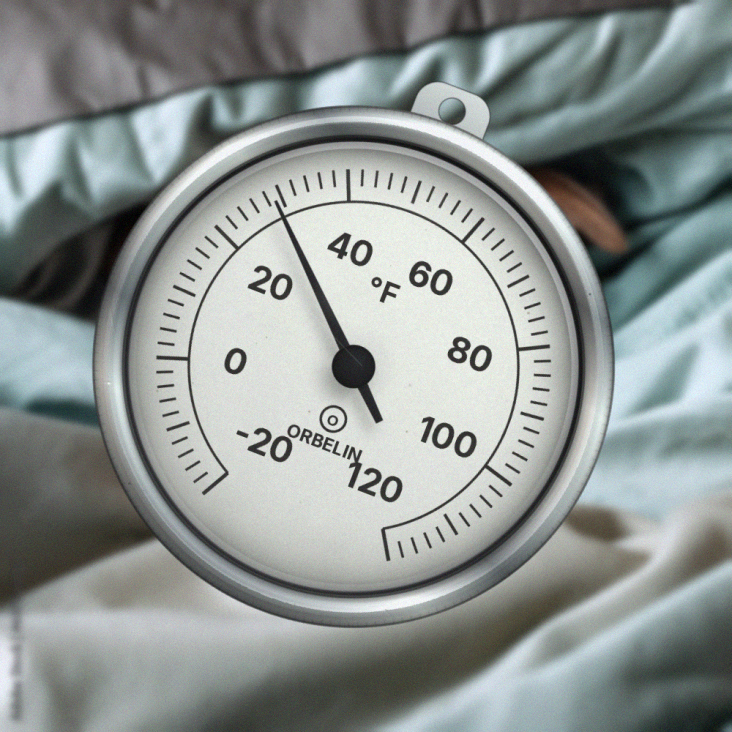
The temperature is 29
